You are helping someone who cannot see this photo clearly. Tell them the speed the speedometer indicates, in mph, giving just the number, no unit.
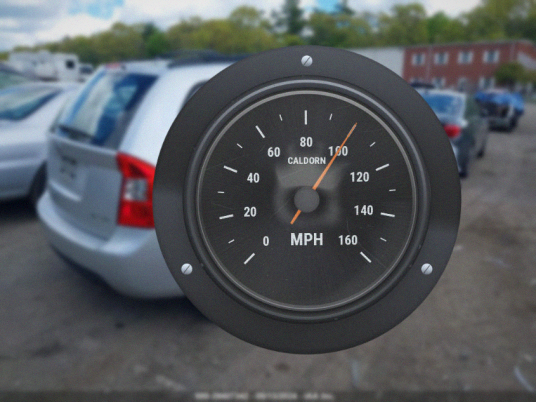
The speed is 100
